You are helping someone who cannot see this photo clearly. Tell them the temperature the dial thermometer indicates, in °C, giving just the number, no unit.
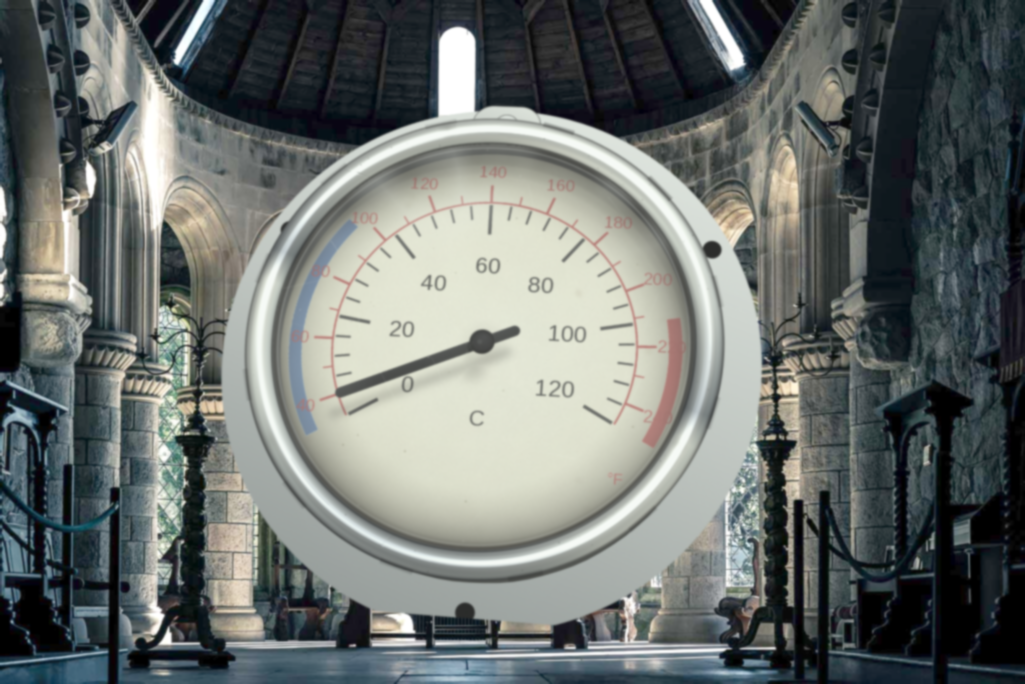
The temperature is 4
